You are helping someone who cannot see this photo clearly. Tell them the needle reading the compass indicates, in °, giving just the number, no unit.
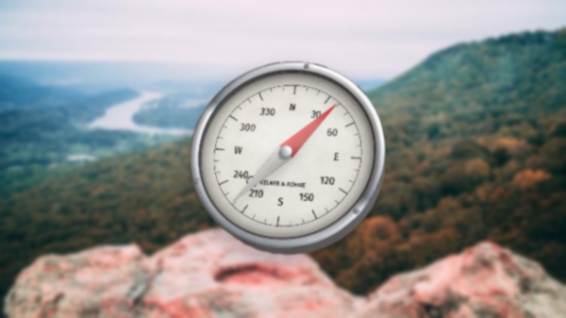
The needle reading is 40
